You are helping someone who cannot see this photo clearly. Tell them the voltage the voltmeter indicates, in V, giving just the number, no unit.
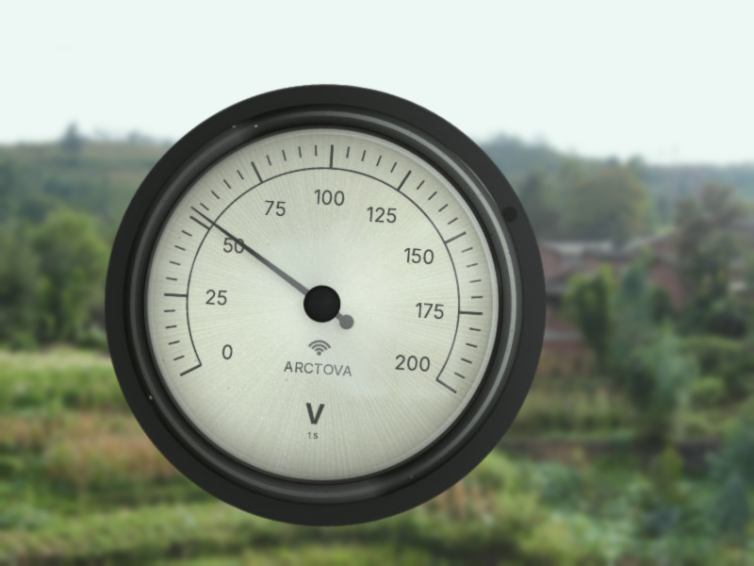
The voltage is 52.5
